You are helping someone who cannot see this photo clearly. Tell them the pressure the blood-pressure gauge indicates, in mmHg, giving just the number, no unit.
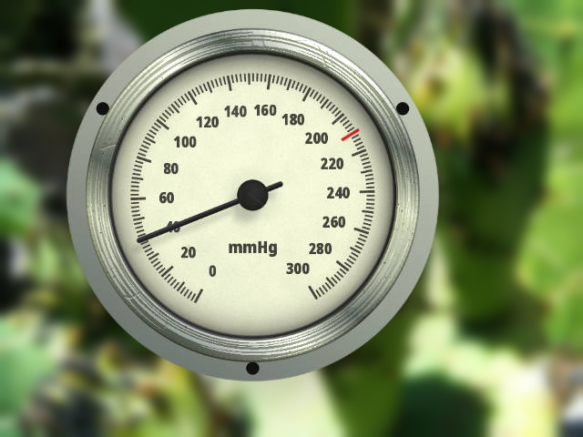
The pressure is 40
